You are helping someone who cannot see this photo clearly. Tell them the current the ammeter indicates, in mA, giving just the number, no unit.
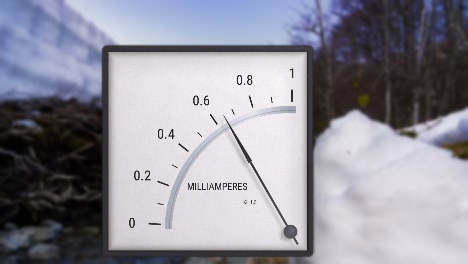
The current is 0.65
